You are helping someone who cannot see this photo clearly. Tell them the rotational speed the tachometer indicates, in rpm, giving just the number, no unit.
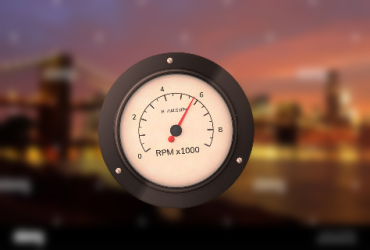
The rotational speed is 5750
